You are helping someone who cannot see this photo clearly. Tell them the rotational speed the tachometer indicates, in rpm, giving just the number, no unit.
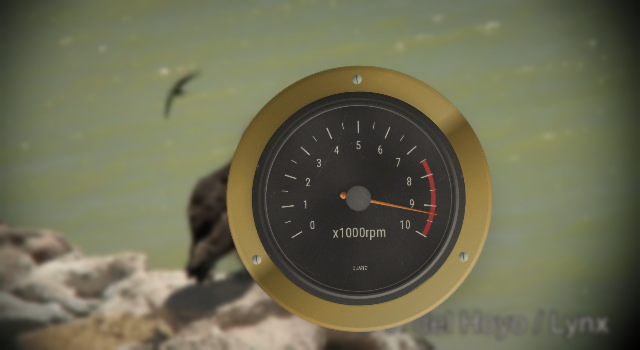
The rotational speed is 9250
